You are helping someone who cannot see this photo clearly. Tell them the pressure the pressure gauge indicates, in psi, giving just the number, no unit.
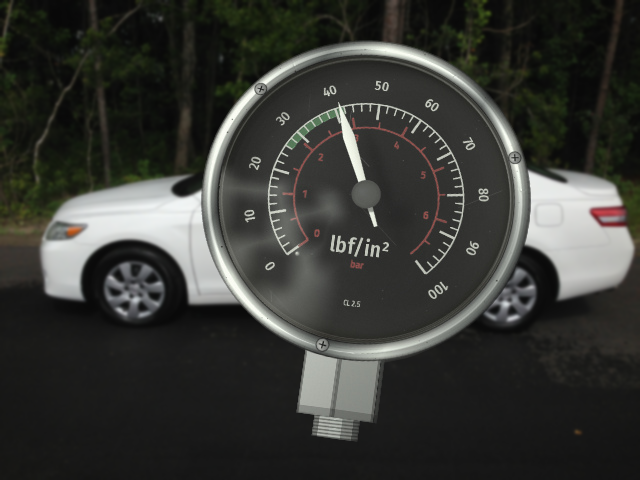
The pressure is 41
